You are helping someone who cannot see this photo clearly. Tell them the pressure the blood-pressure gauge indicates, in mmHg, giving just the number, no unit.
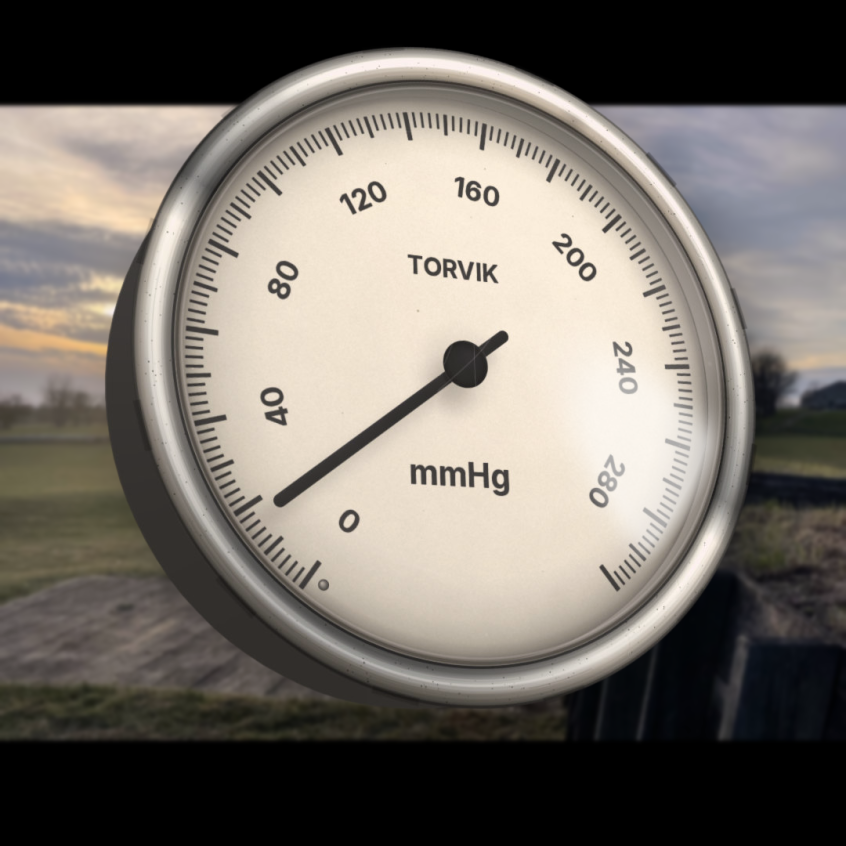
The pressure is 17
